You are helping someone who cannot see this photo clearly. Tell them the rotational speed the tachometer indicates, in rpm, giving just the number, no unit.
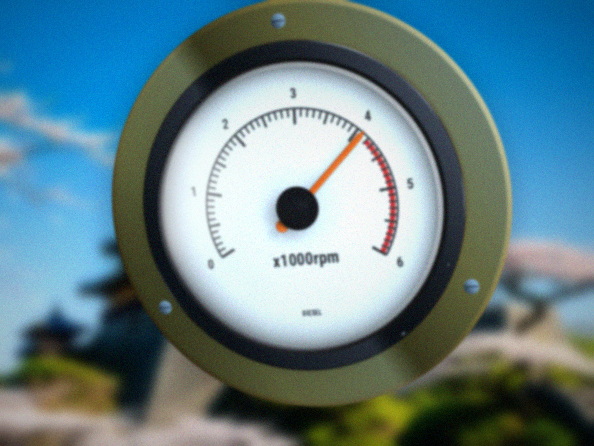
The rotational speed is 4100
